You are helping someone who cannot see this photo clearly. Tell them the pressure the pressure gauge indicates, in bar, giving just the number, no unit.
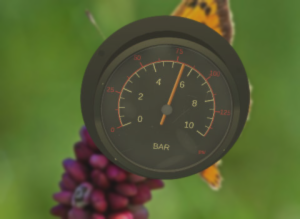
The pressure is 5.5
